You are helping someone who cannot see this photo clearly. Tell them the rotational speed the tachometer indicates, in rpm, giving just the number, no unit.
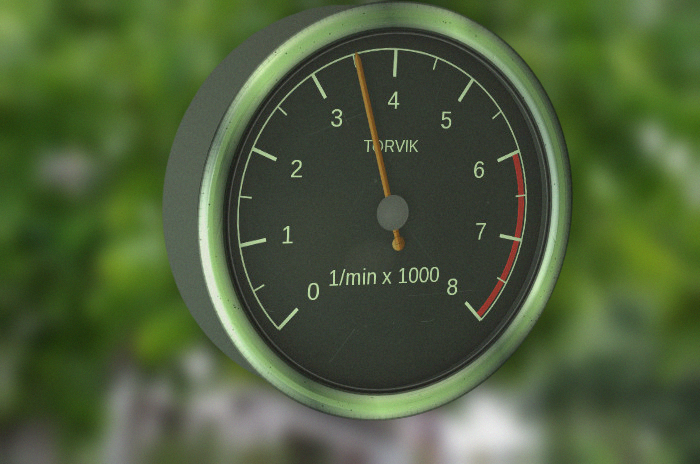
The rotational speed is 3500
